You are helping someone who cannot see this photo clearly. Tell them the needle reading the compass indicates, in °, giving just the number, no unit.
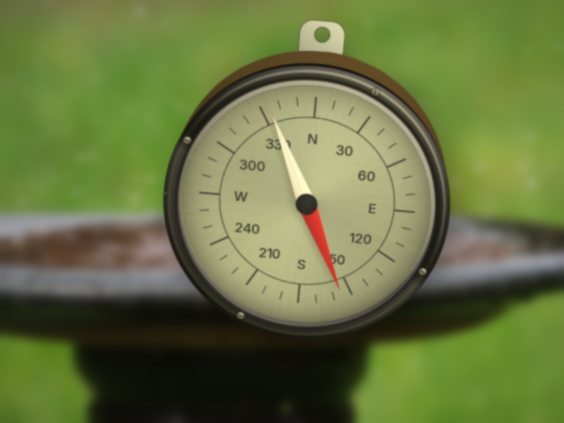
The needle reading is 155
